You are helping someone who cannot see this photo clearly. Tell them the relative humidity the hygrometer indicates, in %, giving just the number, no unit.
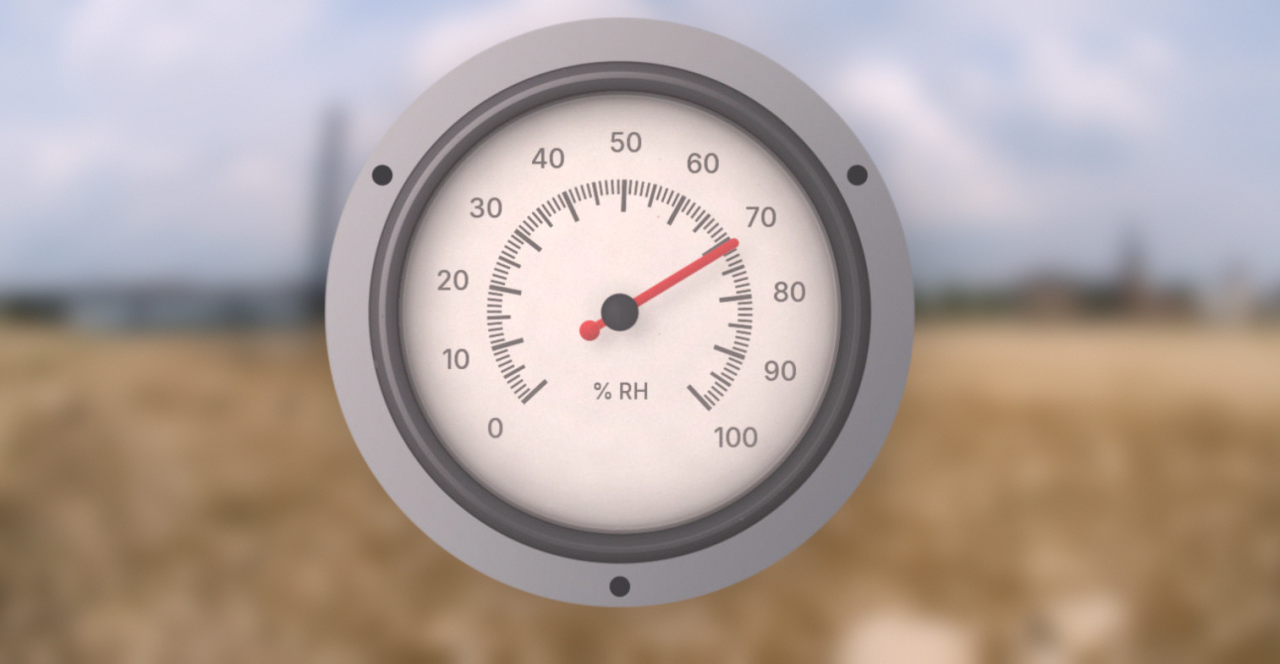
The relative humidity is 71
